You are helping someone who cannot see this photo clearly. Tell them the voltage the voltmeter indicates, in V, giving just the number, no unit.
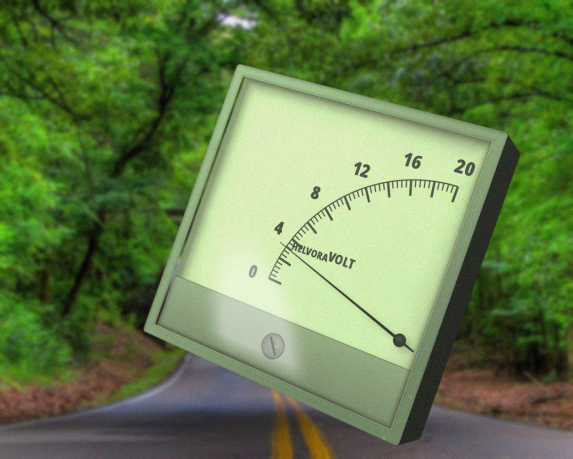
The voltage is 3.2
